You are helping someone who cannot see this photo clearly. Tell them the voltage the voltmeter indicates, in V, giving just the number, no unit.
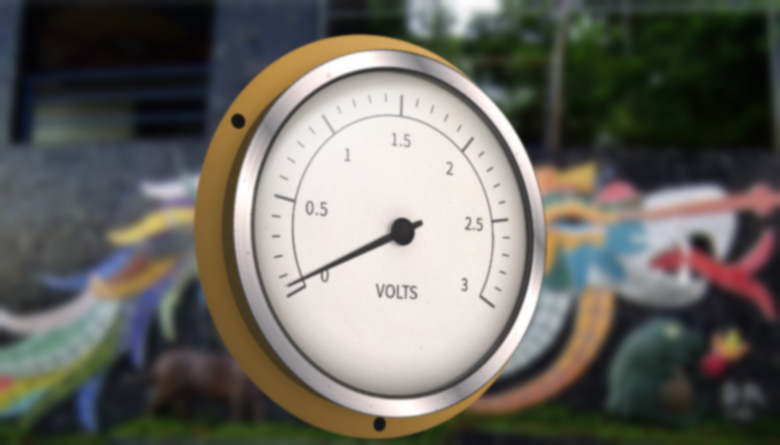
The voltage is 0.05
